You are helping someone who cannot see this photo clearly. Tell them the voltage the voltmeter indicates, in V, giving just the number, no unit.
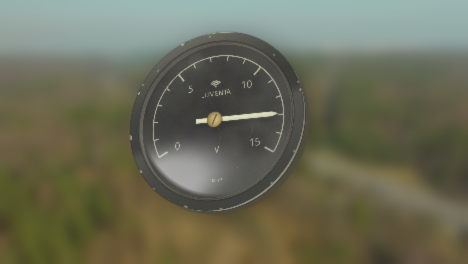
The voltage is 13
